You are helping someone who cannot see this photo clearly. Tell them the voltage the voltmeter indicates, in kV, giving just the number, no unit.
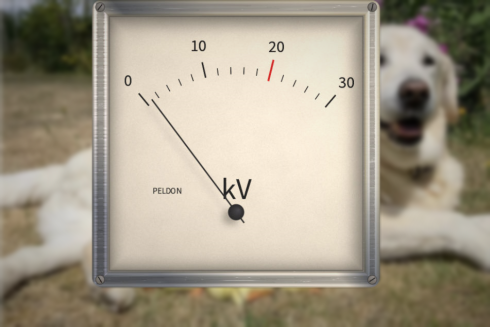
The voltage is 1
